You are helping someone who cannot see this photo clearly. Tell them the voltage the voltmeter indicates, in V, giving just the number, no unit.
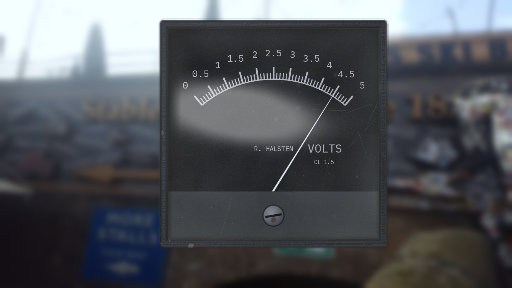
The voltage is 4.5
